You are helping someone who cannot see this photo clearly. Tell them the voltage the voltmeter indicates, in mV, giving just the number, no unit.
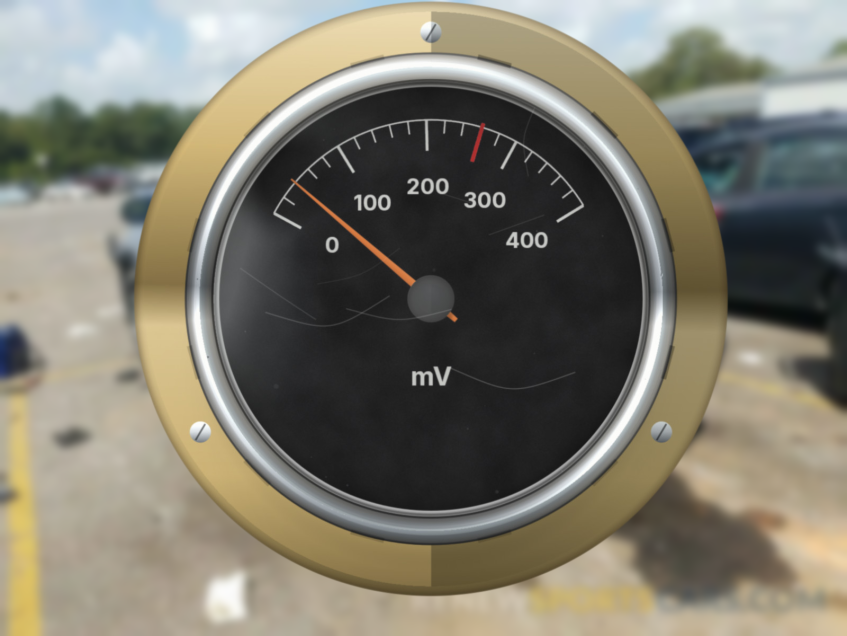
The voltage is 40
